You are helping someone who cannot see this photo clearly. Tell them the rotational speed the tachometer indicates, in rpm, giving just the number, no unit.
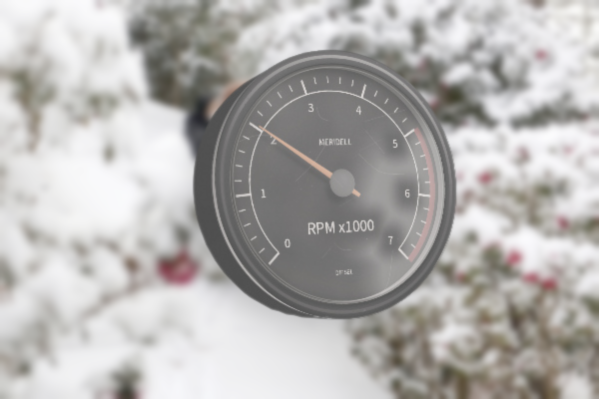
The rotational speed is 2000
